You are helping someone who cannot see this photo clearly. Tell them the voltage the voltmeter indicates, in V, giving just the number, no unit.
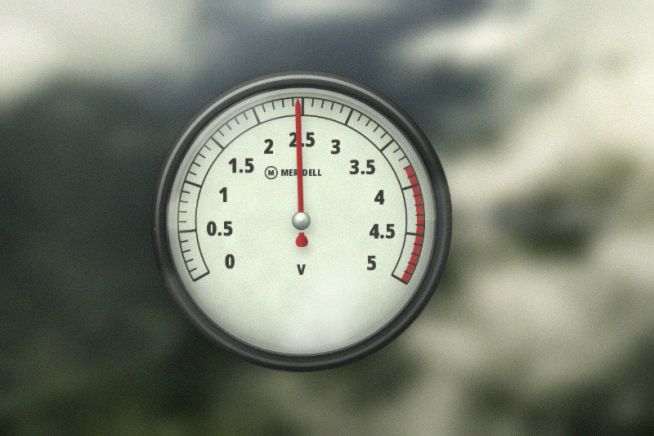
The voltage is 2.45
